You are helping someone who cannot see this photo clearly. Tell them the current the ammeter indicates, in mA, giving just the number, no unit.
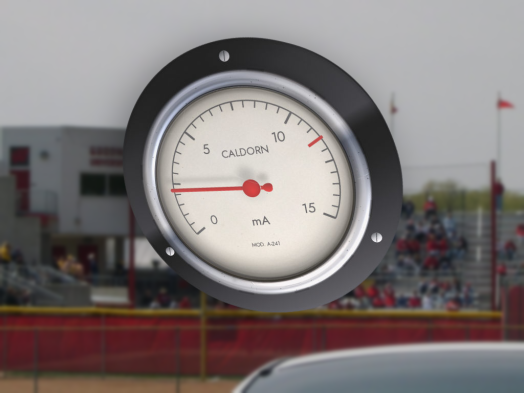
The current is 2.25
